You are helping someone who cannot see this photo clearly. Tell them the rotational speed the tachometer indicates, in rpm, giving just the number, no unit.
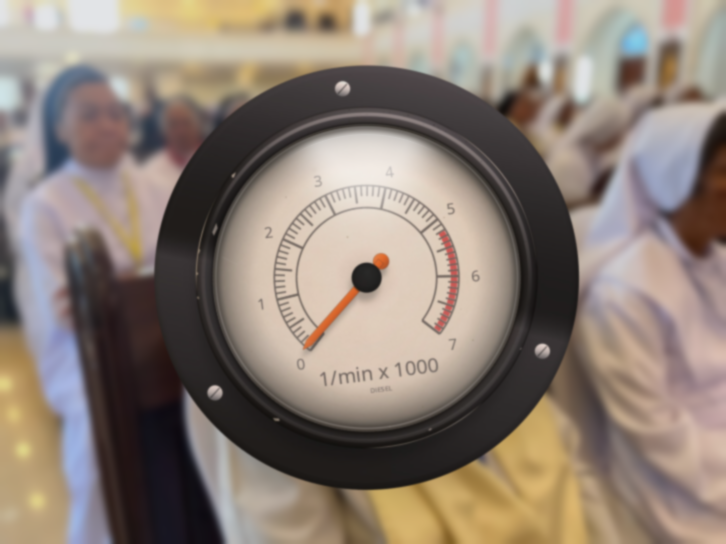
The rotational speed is 100
